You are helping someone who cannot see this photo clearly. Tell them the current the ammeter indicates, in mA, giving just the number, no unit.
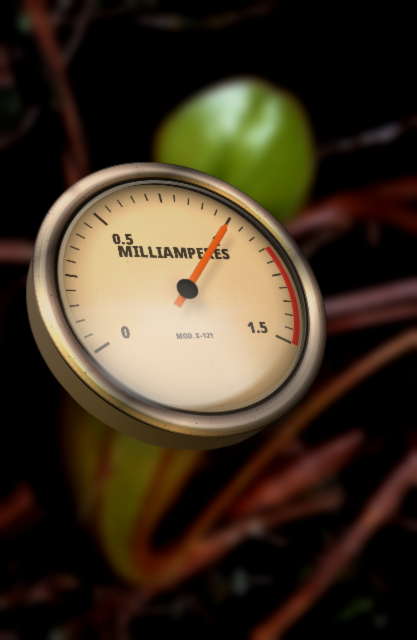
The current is 1
